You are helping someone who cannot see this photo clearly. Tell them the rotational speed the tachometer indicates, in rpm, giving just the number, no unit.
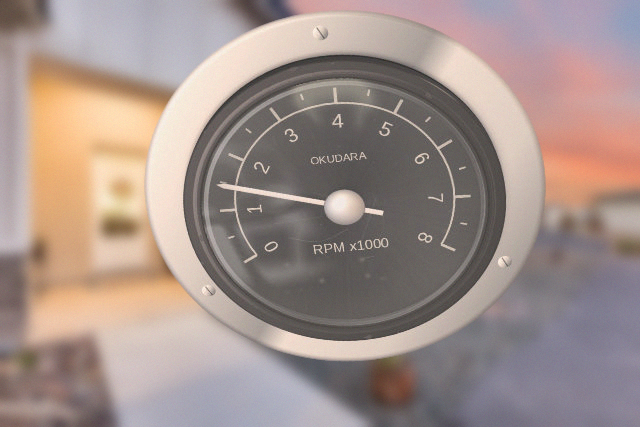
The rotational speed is 1500
